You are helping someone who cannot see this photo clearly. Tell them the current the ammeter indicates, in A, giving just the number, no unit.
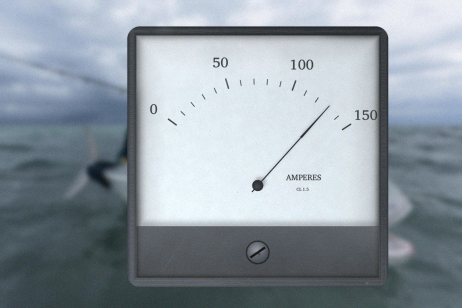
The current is 130
